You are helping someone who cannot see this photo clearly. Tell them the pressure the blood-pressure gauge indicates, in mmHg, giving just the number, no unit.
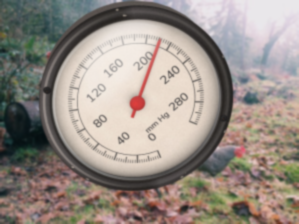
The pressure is 210
